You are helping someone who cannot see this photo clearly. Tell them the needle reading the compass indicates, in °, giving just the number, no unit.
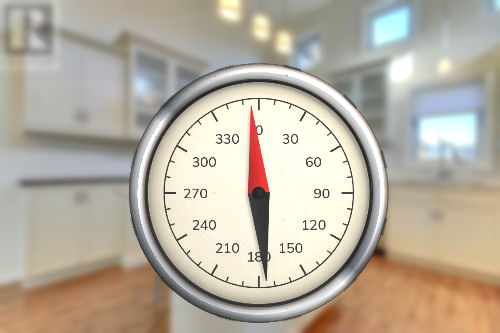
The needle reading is 355
